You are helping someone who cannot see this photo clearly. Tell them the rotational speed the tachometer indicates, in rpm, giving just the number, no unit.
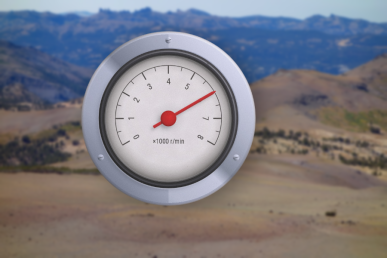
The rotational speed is 6000
